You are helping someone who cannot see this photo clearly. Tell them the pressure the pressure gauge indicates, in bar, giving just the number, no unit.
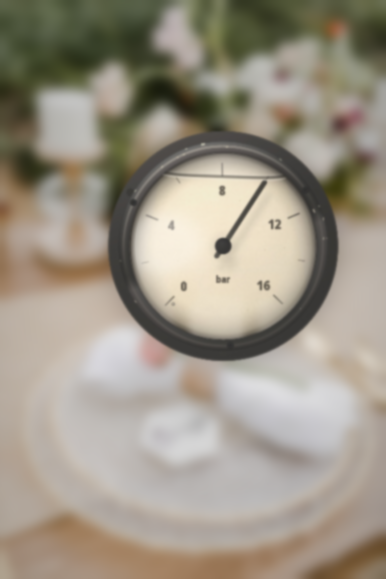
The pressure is 10
